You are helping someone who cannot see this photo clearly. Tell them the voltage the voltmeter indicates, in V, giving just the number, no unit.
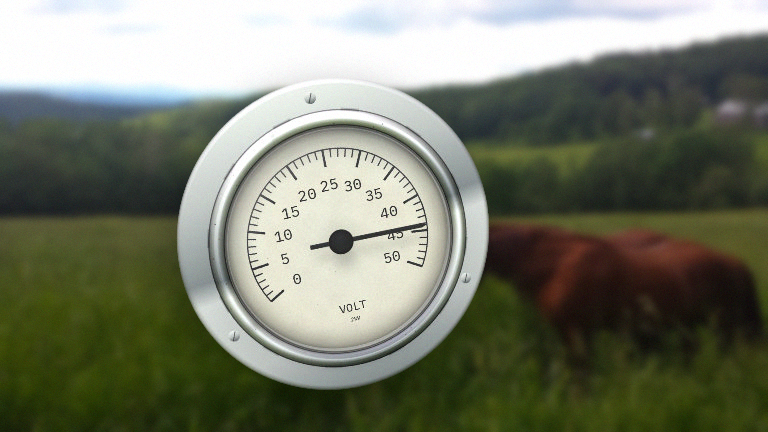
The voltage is 44
